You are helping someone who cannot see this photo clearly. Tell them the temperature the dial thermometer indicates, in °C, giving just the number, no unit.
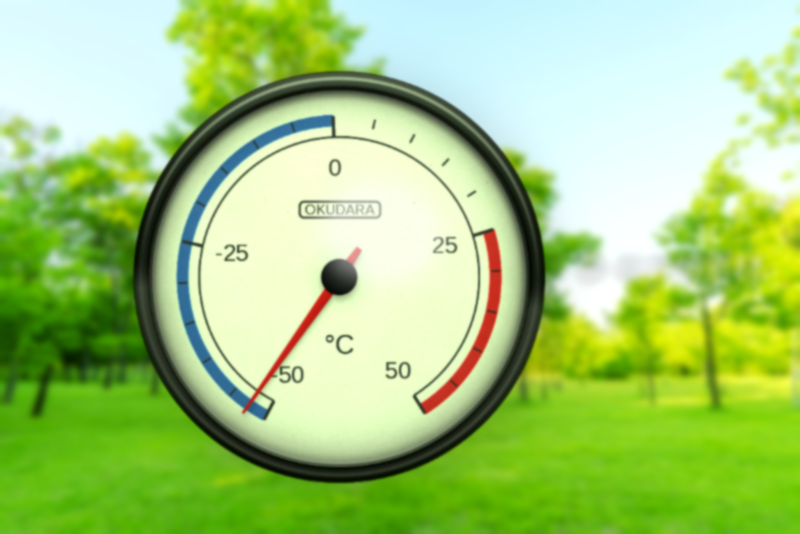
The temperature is -47.5
